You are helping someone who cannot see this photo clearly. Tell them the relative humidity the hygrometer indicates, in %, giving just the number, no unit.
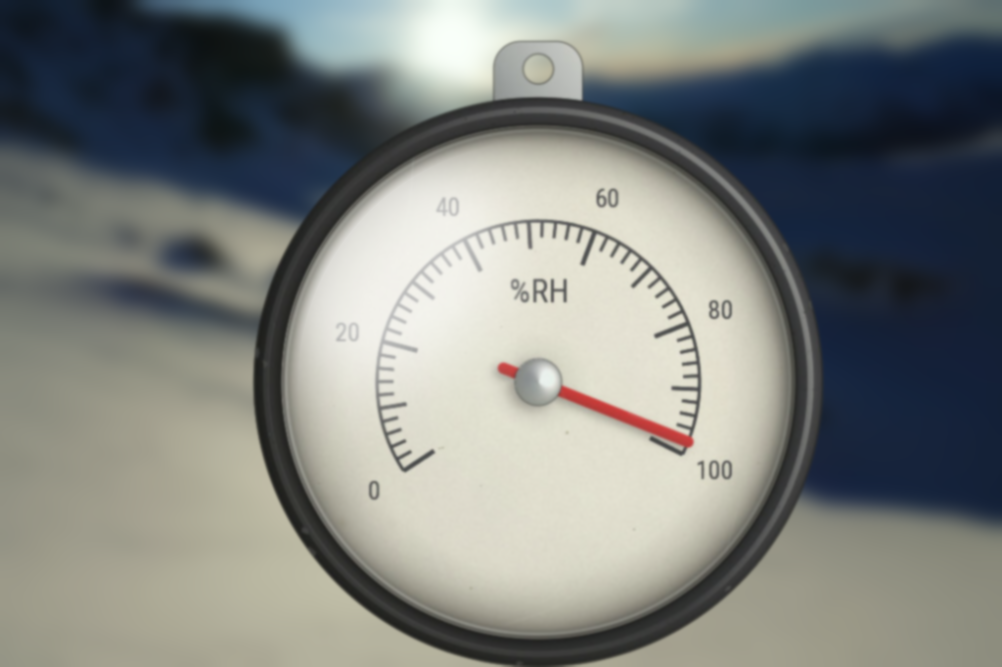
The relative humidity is 98
